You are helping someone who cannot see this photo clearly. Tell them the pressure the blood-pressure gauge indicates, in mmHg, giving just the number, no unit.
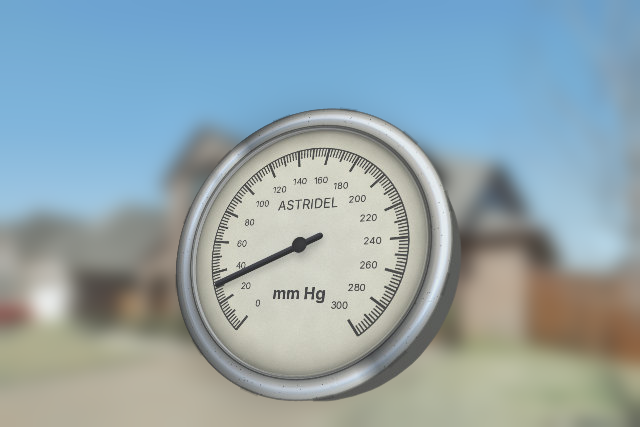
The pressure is 30
